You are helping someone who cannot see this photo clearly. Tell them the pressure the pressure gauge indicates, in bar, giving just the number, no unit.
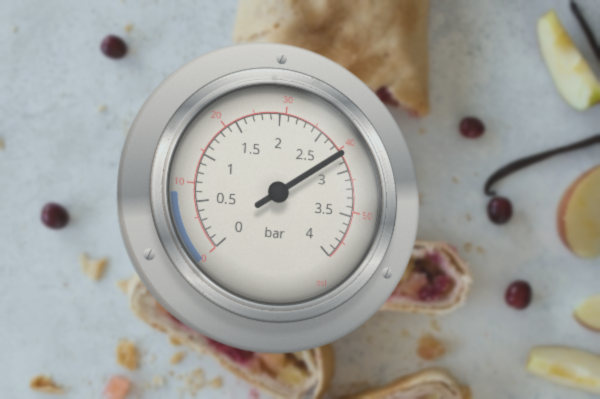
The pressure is 2.8
